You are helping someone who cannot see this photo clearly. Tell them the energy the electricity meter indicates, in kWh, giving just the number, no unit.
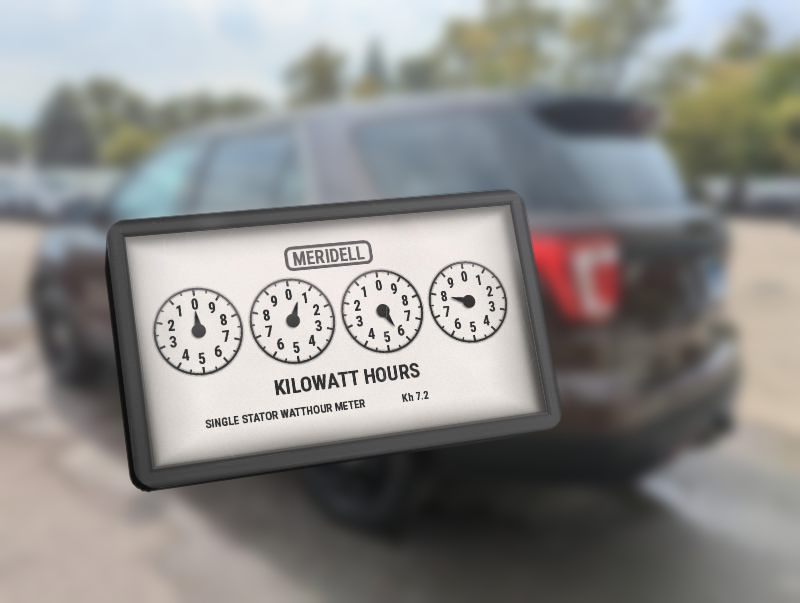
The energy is 58
